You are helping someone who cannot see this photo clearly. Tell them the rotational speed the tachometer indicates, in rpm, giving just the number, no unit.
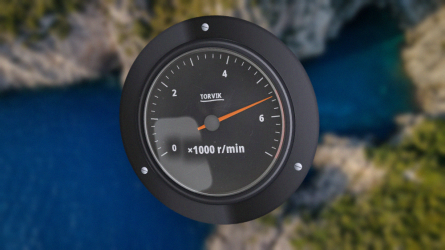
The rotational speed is 5500
